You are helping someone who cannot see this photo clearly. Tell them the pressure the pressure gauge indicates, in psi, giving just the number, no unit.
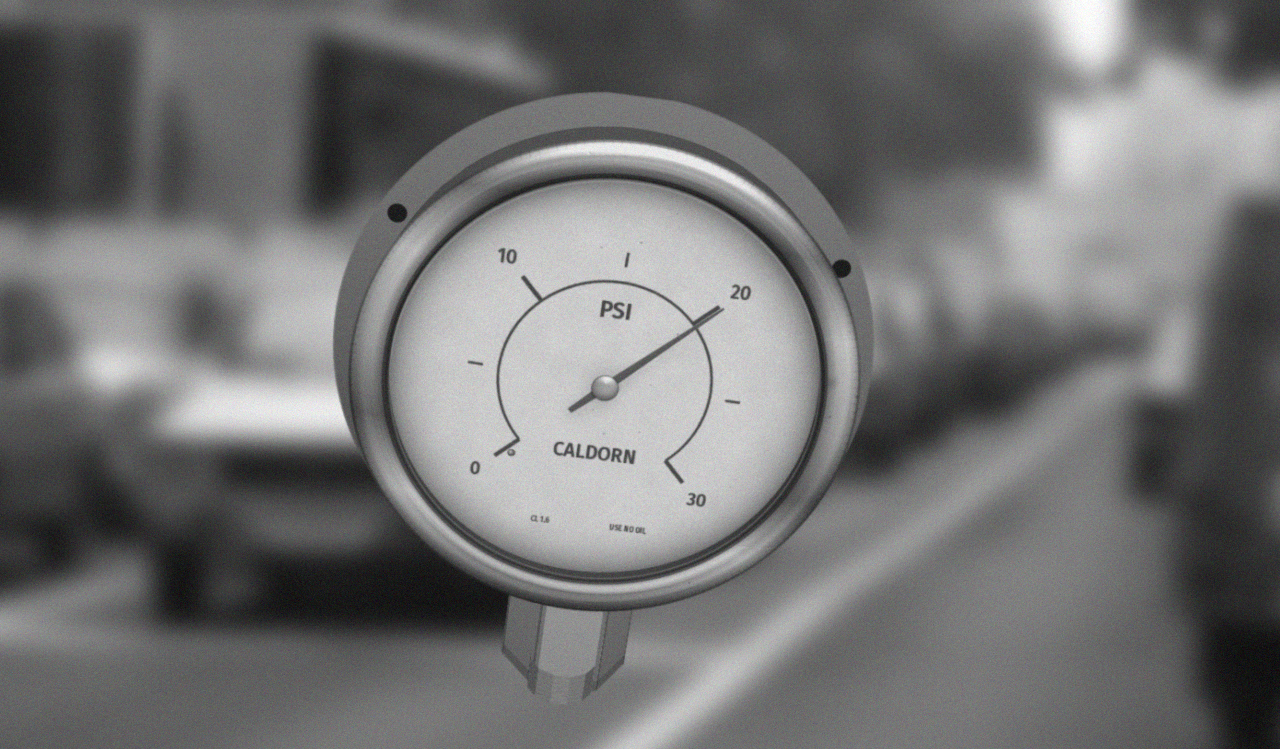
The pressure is 20
